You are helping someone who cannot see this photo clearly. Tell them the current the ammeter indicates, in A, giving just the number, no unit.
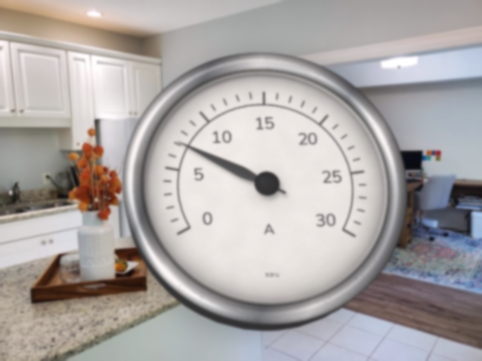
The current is 7
